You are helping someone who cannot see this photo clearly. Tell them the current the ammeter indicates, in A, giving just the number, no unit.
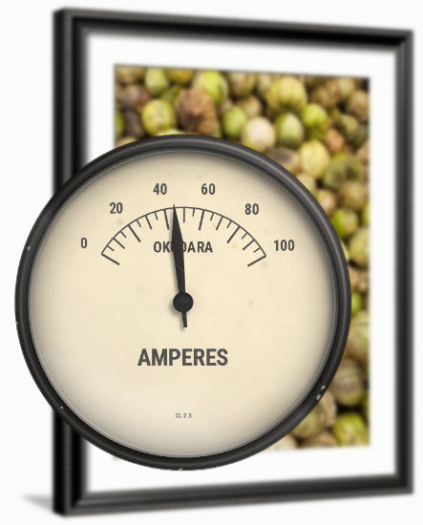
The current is 45
